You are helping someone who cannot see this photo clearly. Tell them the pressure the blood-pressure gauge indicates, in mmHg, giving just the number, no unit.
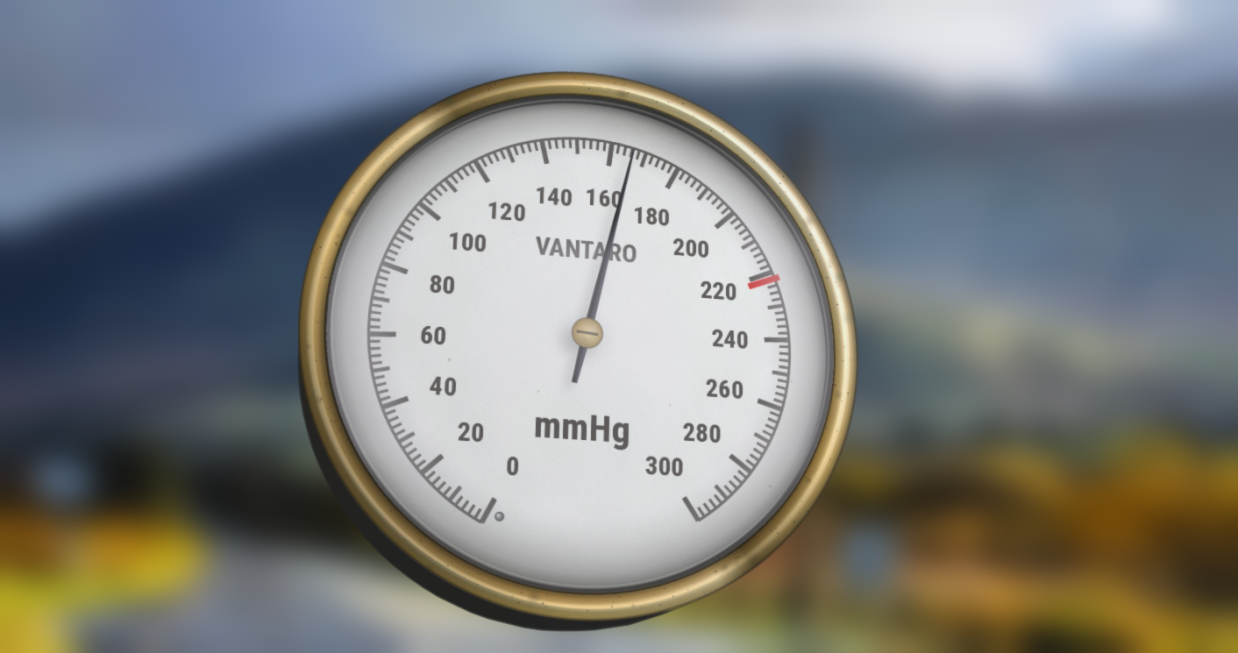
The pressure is 166
